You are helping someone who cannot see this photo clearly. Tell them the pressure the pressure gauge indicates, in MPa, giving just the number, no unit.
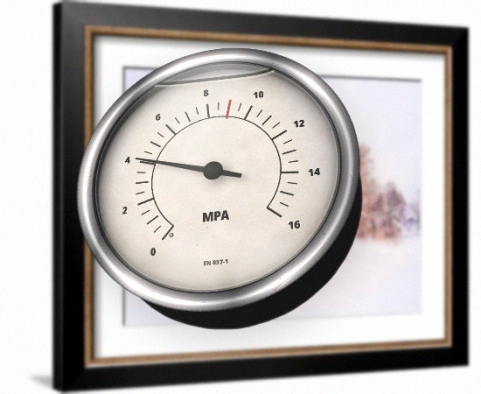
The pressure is 4
